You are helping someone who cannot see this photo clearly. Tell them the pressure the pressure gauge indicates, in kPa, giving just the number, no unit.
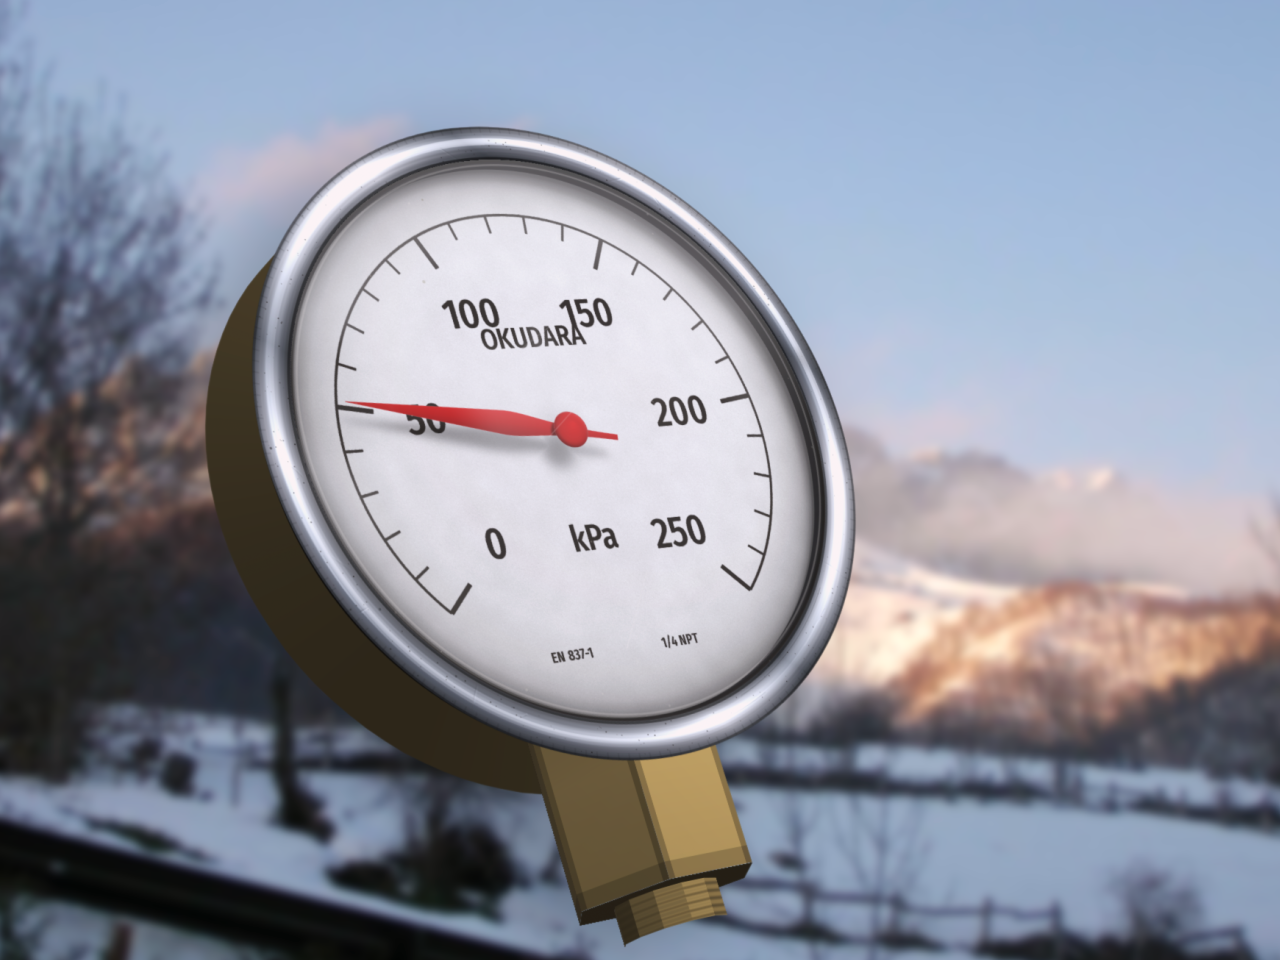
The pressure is 50
